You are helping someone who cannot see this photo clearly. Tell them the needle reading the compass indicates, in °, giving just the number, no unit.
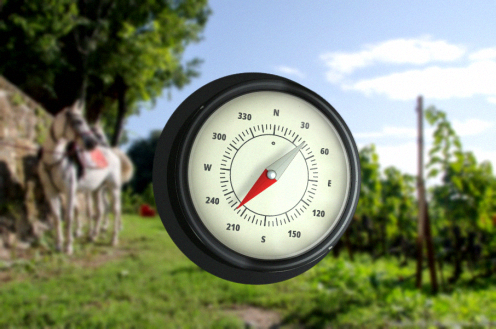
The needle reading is 220
